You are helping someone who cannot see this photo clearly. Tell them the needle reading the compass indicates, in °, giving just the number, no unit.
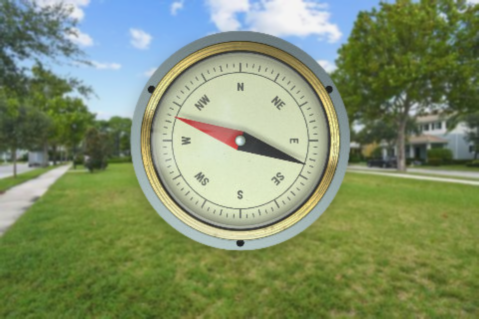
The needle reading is 290
